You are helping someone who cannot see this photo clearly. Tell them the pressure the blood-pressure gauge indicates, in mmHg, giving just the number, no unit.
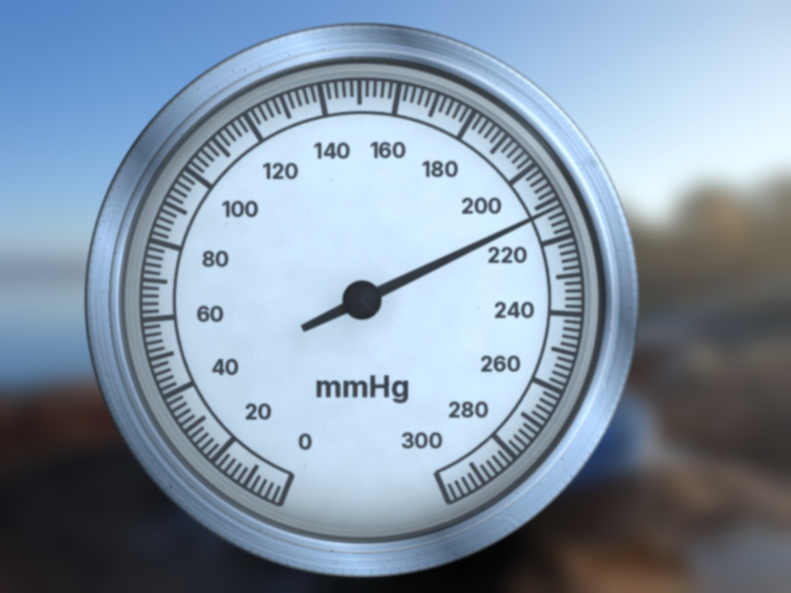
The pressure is 212
